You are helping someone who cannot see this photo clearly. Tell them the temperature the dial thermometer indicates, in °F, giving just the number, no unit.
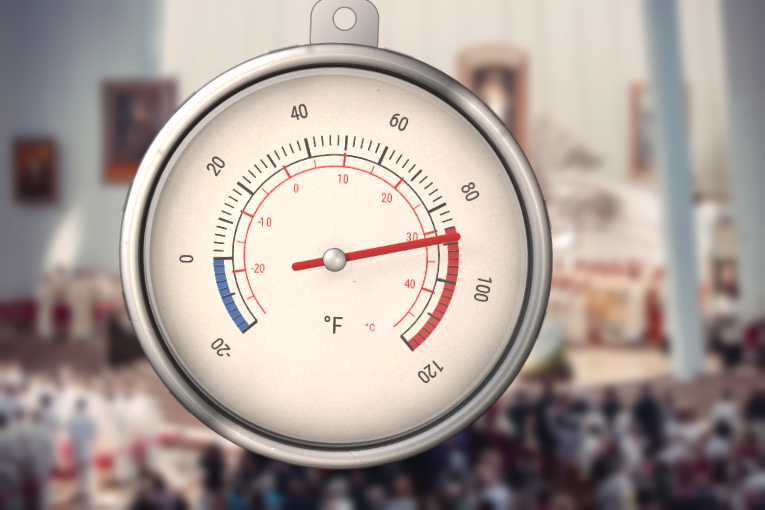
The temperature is 88
